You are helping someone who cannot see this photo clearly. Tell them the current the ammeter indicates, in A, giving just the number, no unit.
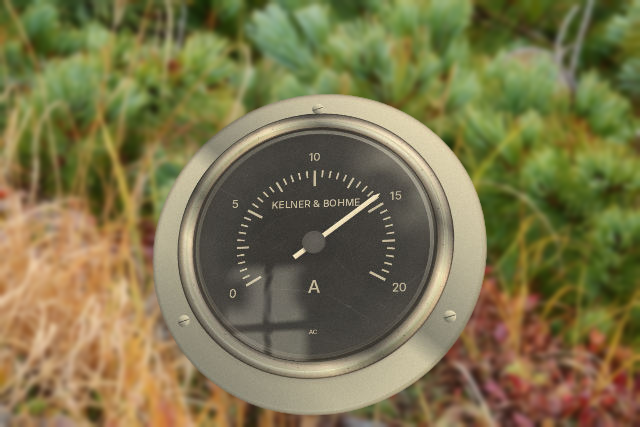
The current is 14.5
